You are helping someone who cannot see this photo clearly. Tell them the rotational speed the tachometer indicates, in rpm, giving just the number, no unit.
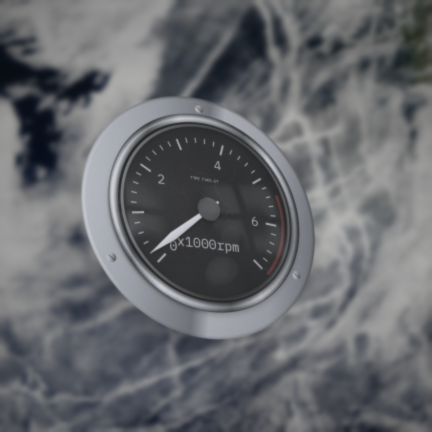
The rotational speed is 200
